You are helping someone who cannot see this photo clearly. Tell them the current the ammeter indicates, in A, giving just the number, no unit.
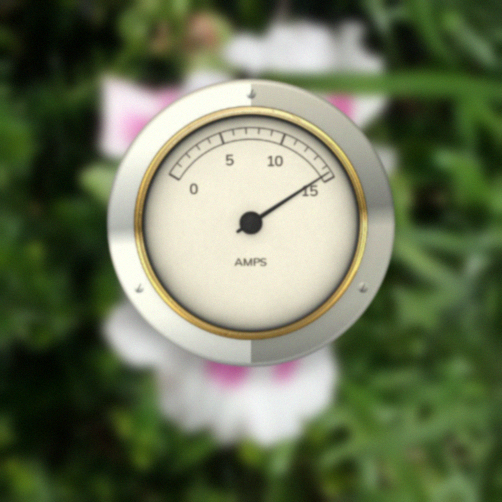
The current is 14.5
